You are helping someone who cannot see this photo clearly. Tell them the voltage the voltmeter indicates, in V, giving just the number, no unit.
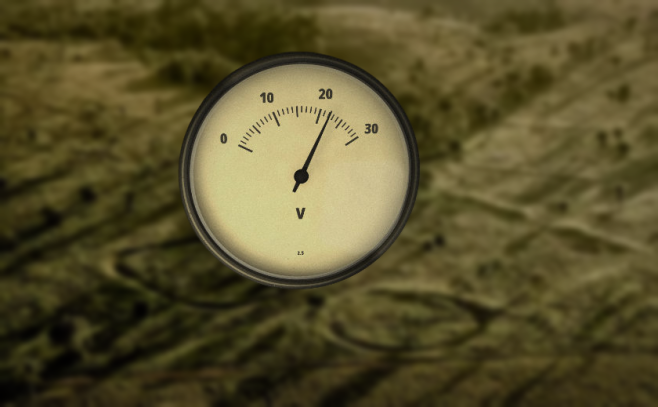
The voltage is 22
